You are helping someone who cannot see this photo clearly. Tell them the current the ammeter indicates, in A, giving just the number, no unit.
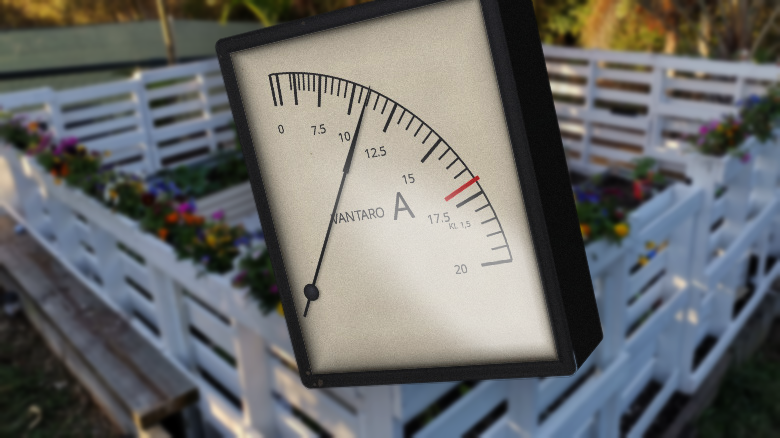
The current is 11
